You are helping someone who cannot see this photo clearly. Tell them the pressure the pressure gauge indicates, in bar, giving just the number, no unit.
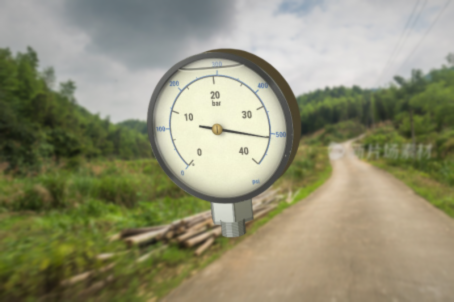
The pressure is 35
